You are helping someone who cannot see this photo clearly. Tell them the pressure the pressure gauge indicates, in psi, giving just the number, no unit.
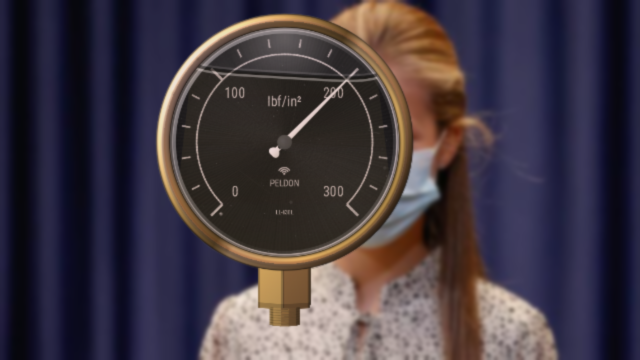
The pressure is 200
